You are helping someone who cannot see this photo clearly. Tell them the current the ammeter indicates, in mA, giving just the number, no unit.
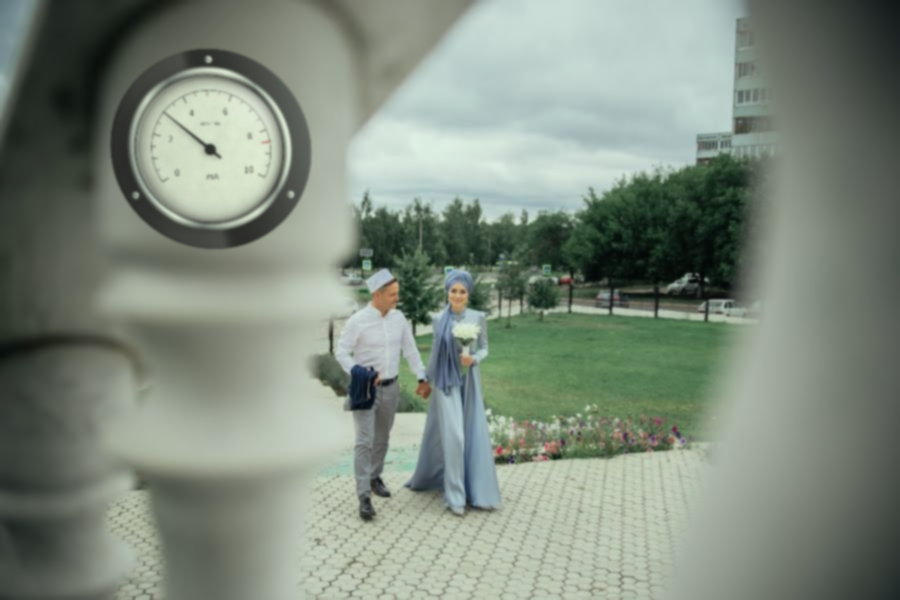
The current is 3
